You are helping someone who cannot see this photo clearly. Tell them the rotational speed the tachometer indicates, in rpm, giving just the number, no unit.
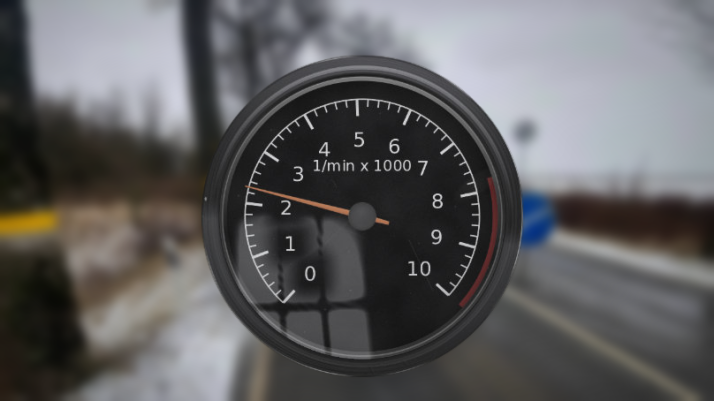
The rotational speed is 2300
